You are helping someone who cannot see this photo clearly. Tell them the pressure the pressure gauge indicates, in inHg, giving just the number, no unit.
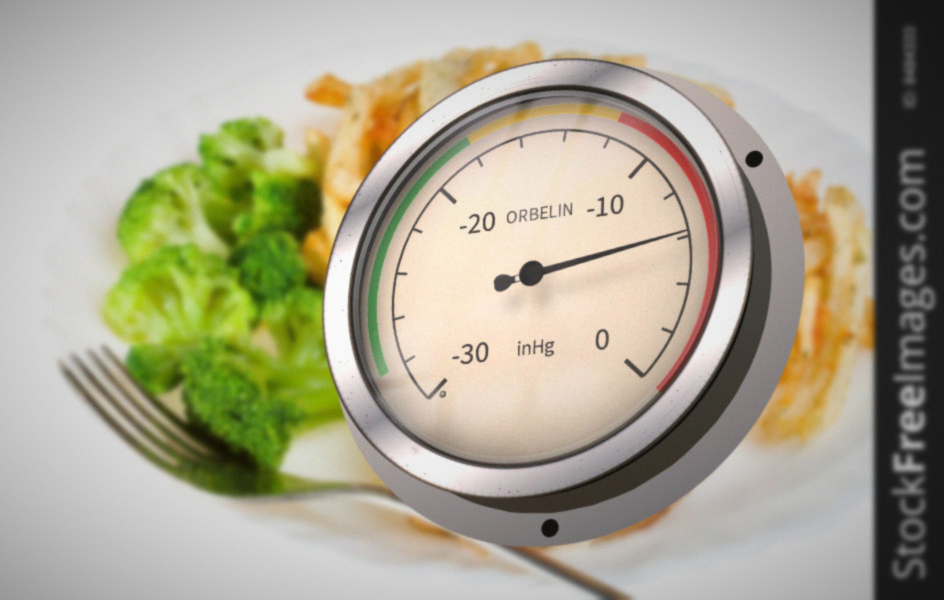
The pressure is -6
